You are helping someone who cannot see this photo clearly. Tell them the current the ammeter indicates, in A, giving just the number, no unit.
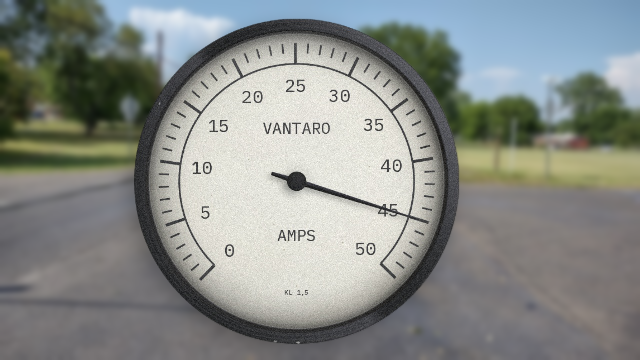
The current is 45
